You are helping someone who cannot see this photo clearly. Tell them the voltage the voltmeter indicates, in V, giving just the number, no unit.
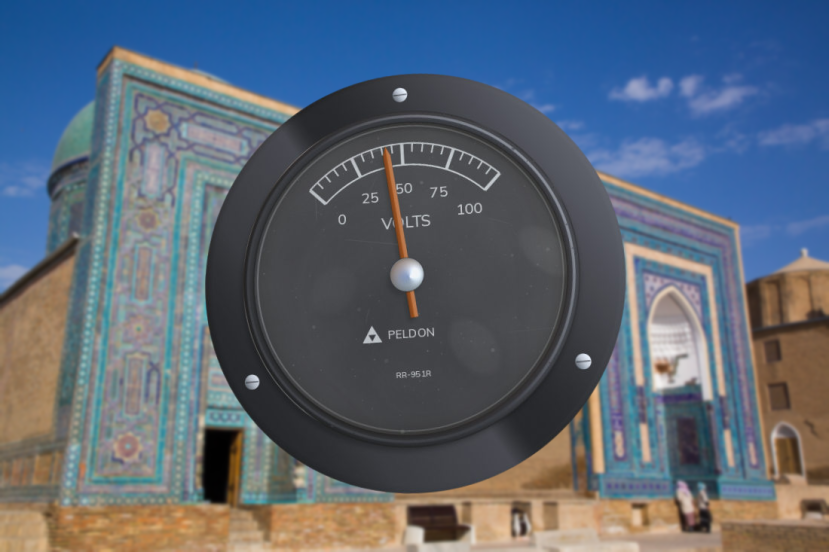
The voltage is 42.5
